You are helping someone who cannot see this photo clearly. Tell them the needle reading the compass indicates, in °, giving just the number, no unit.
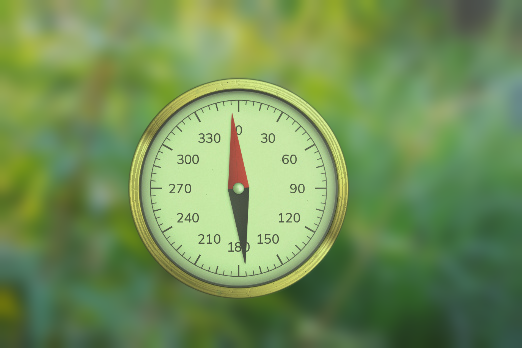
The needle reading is 355
